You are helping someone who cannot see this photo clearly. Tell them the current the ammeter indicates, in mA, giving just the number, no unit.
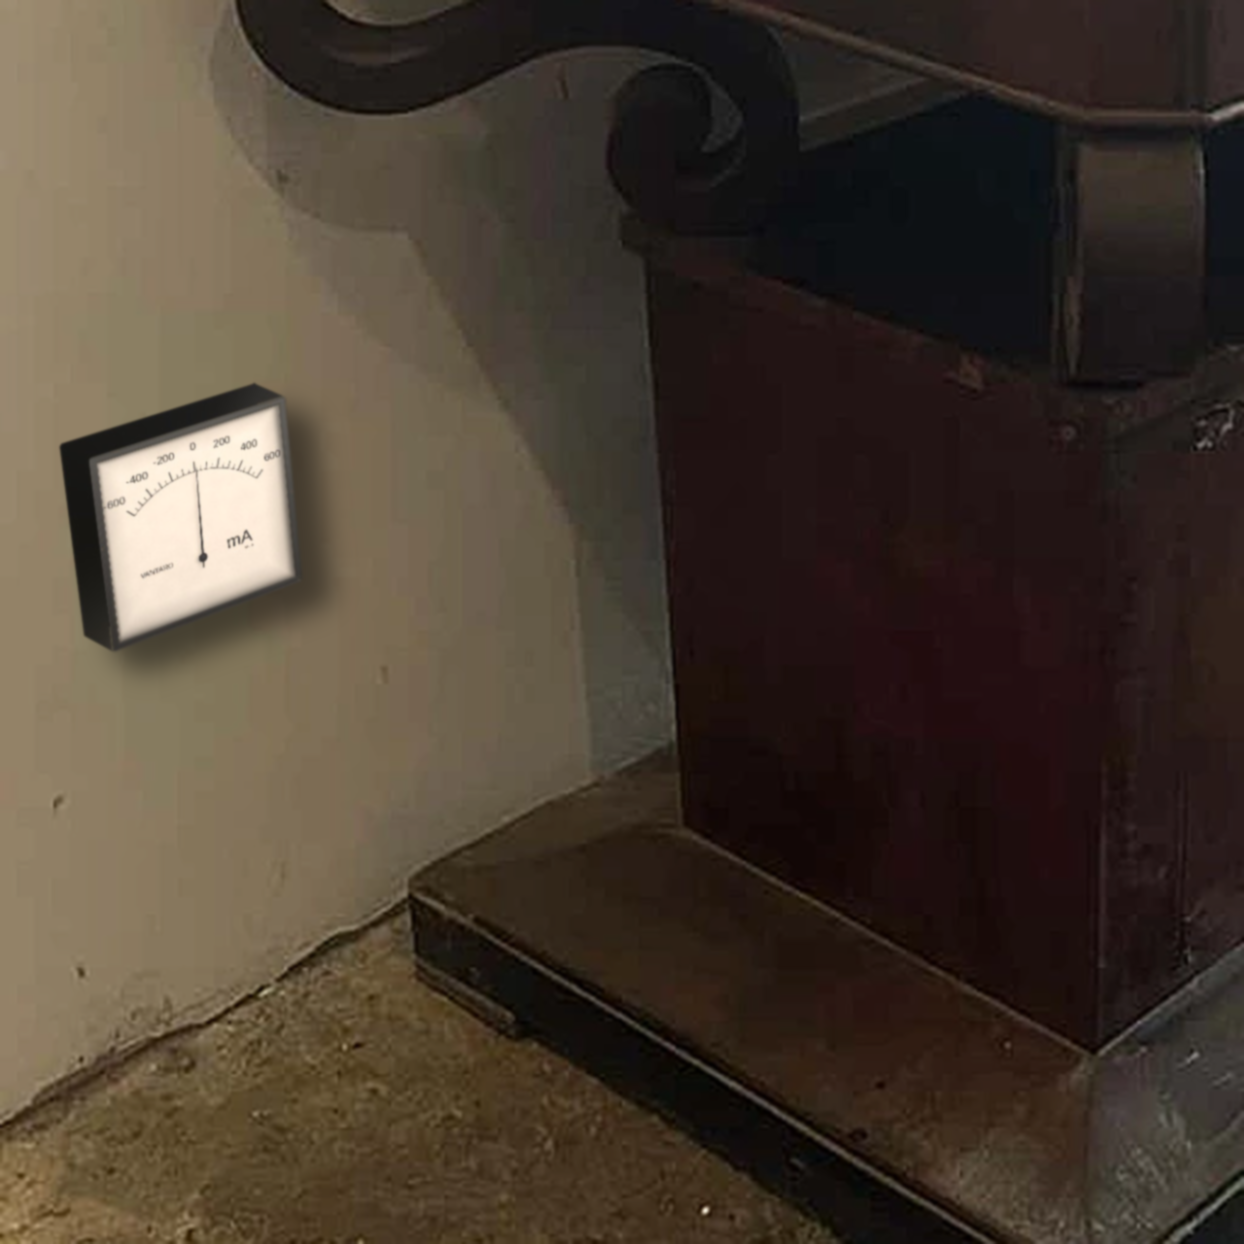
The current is 0
